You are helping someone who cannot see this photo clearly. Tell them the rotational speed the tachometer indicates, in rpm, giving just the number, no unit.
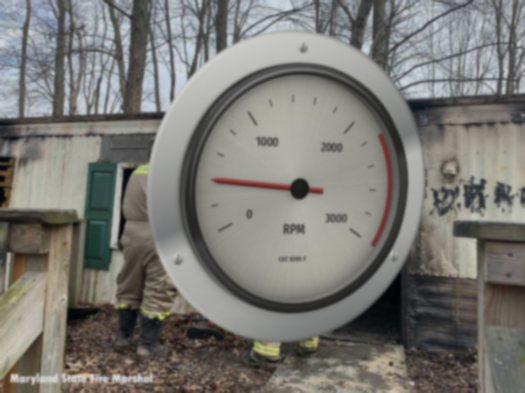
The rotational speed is 400
